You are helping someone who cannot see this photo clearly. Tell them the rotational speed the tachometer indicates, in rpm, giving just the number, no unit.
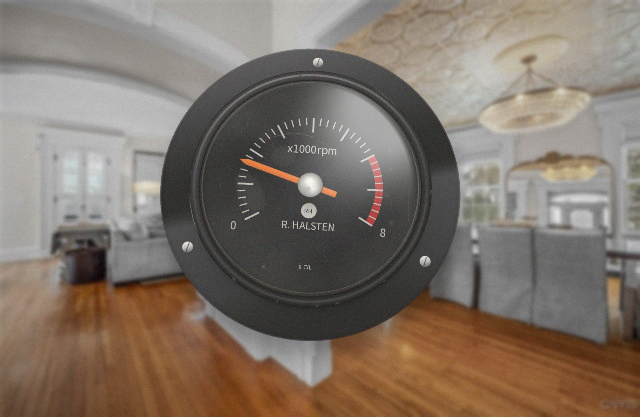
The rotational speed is 1600
